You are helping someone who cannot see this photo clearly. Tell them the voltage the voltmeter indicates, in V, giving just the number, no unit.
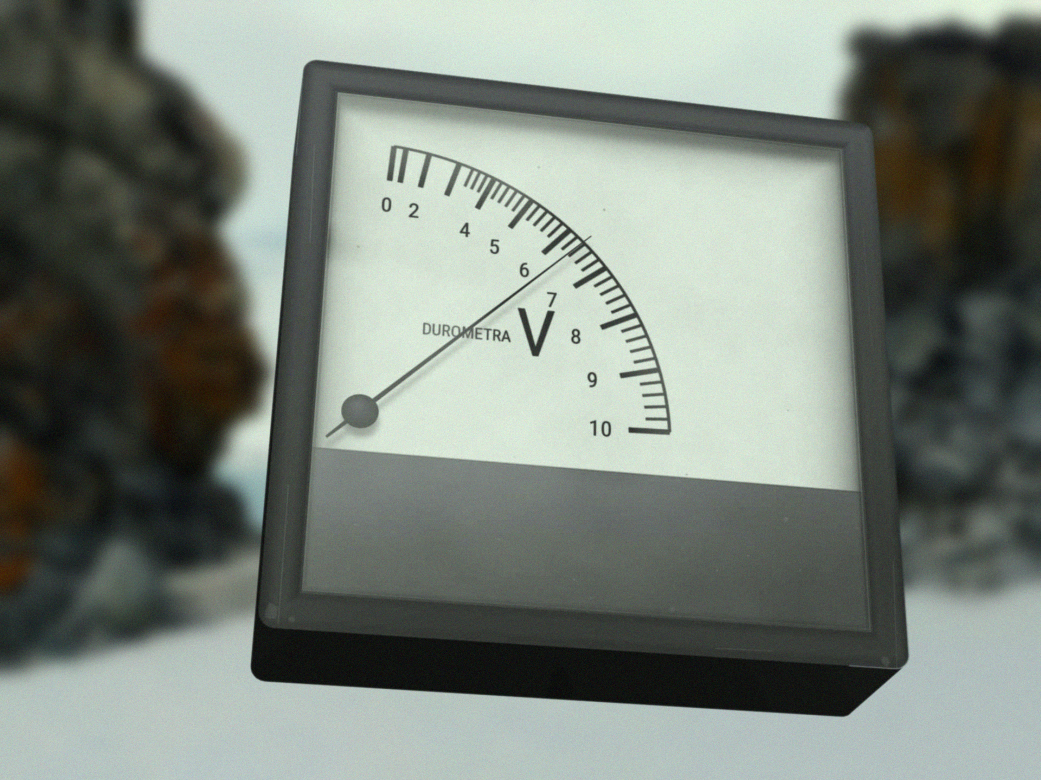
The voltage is 6.4
